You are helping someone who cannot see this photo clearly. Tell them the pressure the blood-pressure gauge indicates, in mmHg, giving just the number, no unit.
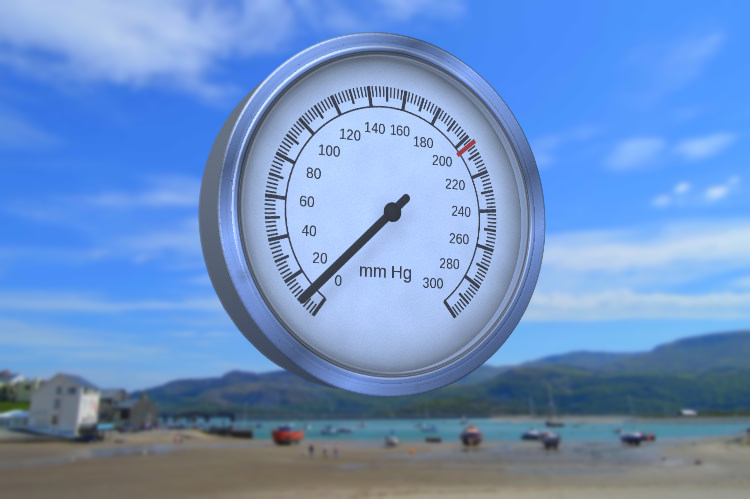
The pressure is 10
